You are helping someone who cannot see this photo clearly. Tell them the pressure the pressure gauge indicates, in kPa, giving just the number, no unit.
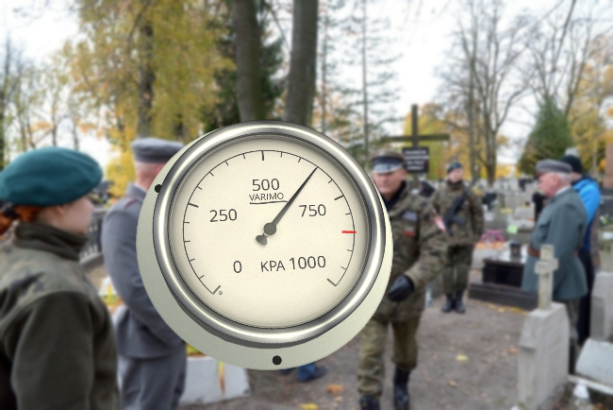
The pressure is 650
